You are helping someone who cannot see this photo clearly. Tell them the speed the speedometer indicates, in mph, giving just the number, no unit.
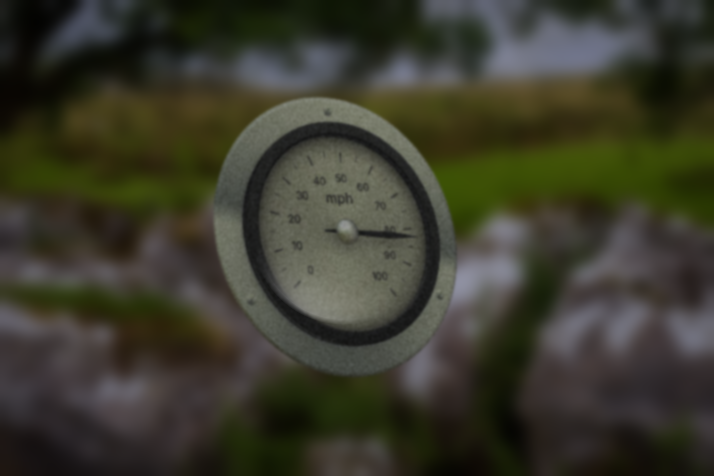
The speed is 82.5
